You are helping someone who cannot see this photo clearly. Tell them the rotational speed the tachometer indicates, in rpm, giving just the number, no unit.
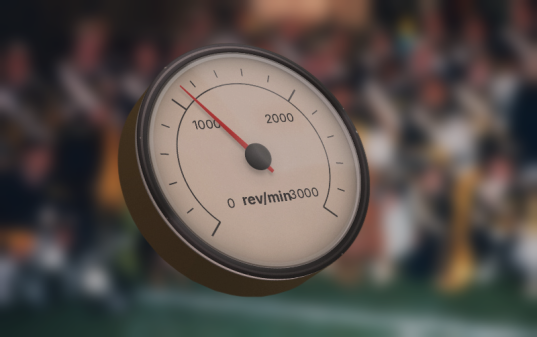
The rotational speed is 1100
